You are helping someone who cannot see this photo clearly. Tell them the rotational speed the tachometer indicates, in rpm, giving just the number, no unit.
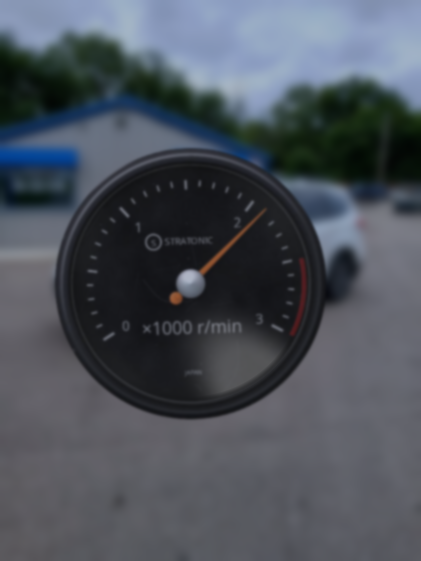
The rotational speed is 2100
